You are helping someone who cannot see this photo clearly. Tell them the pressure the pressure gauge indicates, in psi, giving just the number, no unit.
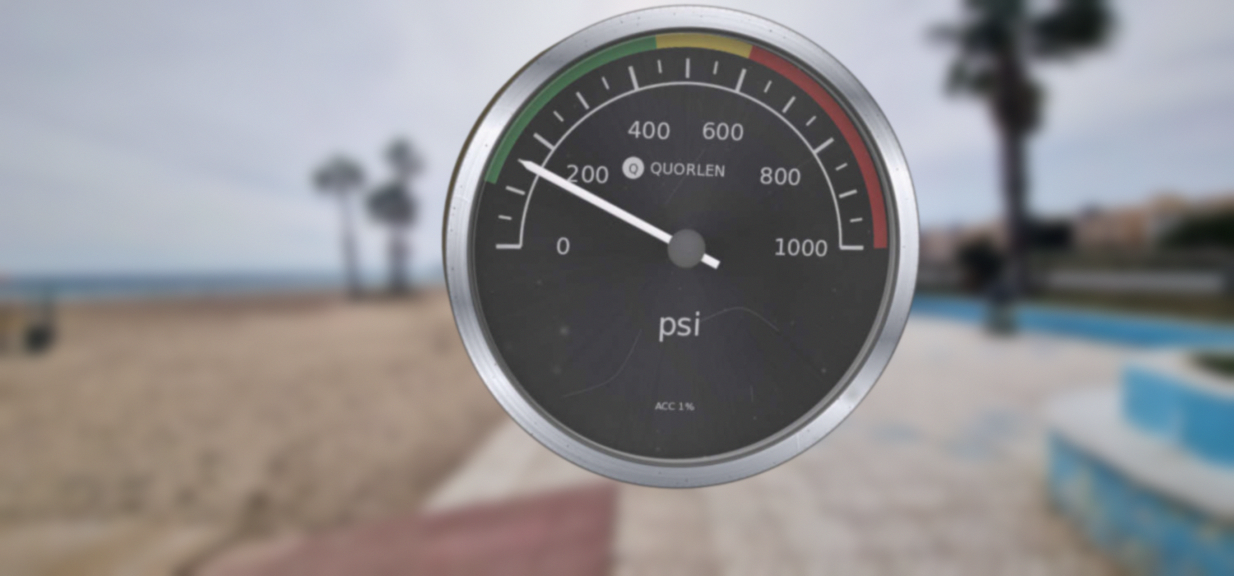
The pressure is 150
